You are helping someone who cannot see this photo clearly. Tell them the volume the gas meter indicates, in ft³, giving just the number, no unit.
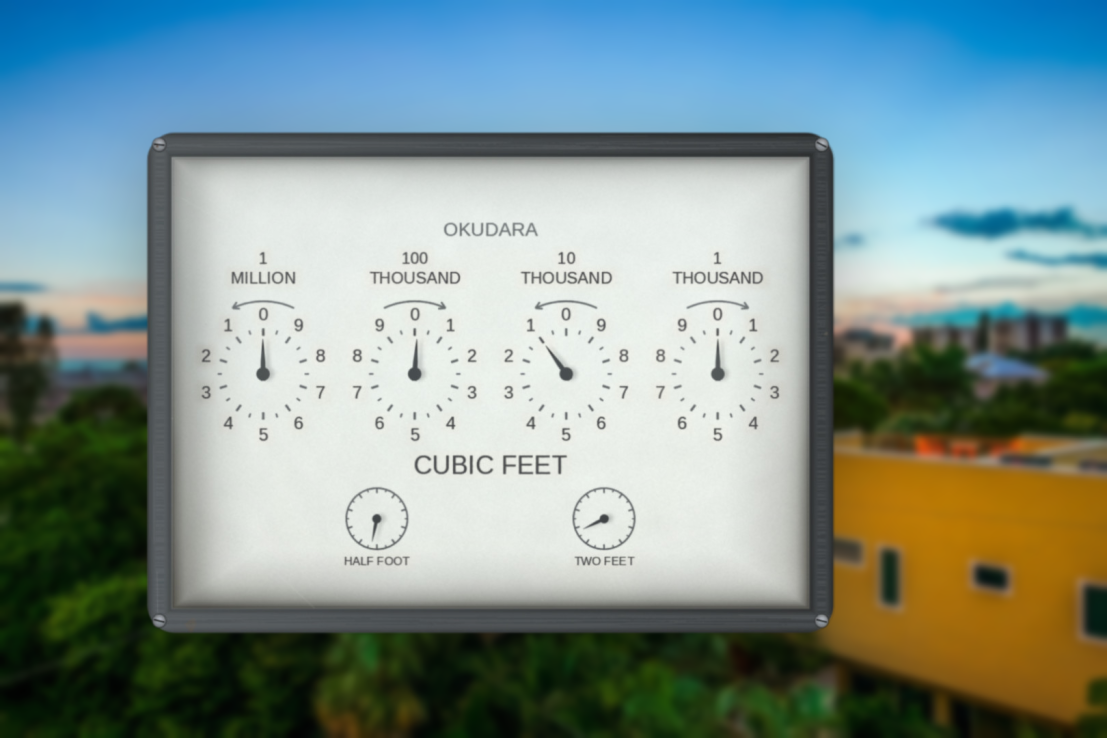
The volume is 1000
